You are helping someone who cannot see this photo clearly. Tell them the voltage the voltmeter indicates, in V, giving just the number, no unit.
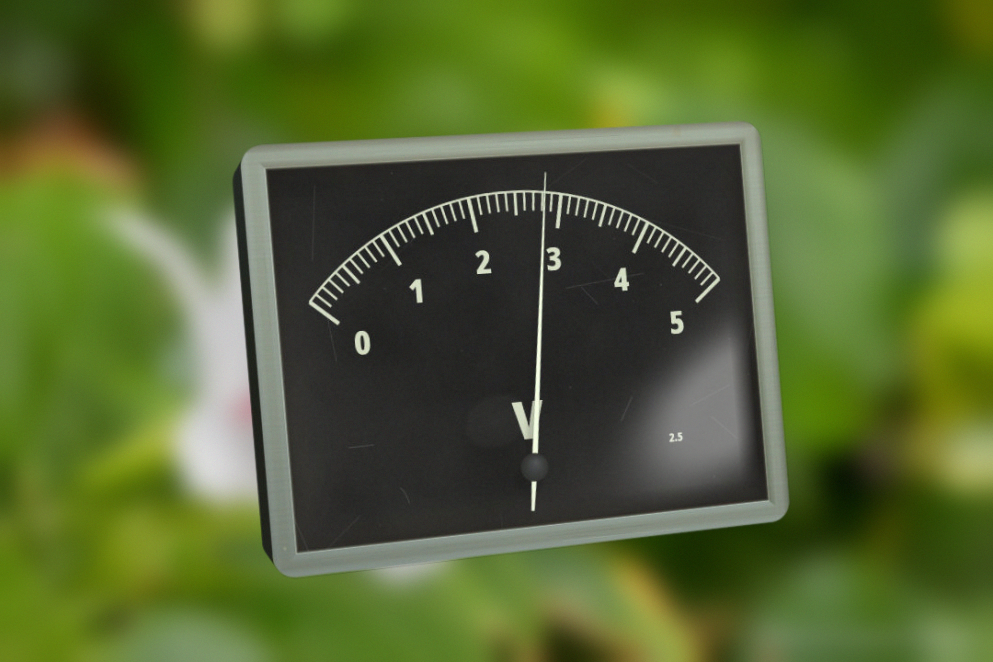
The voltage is 2.8
